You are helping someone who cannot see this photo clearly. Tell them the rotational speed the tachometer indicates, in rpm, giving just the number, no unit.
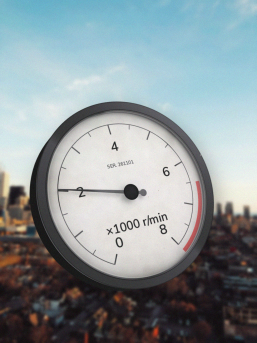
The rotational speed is 2000
